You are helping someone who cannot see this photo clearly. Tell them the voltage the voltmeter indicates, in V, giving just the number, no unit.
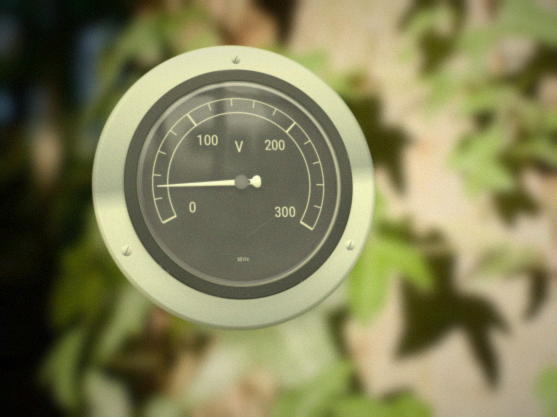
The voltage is 30
